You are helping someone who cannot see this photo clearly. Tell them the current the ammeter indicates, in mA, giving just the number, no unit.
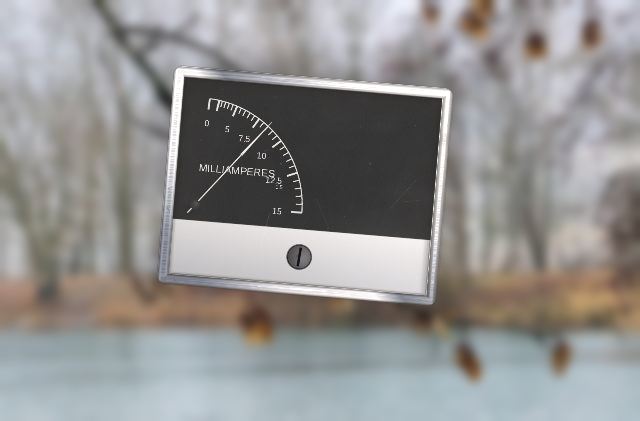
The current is 8.5
